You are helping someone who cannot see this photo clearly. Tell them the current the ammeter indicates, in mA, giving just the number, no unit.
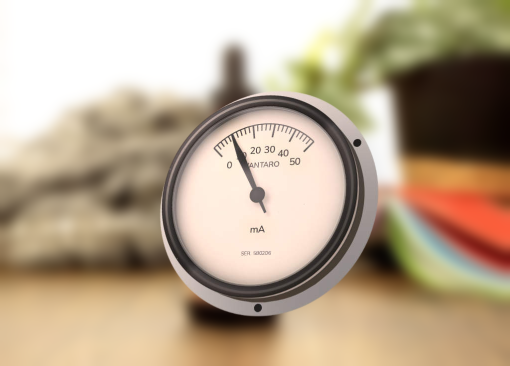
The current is 10
